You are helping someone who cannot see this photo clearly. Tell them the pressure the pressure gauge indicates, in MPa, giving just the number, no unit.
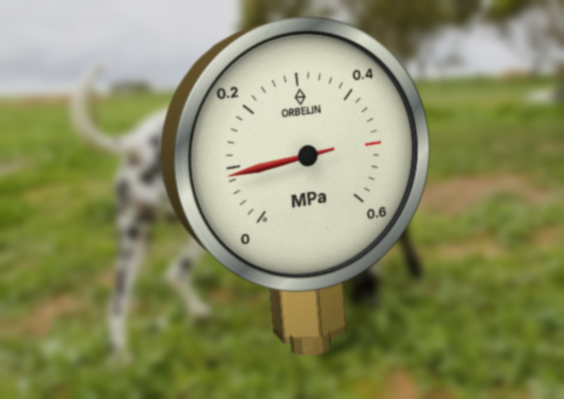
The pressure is 0.09
